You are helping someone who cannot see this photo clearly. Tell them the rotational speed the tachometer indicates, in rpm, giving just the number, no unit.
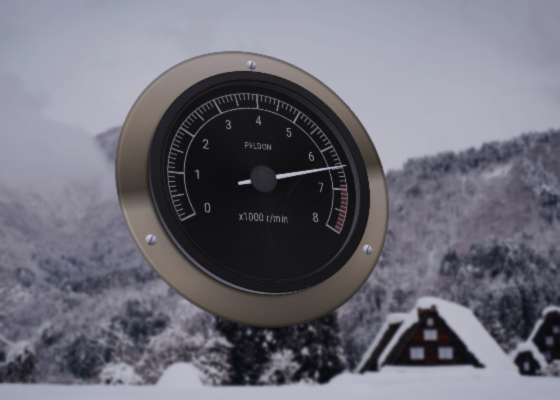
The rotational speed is 6500
